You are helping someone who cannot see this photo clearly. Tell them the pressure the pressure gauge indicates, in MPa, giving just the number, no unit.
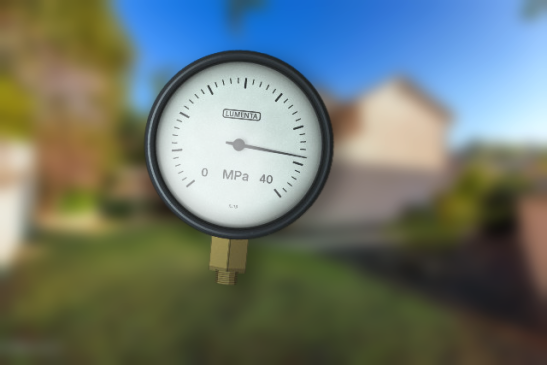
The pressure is 34
